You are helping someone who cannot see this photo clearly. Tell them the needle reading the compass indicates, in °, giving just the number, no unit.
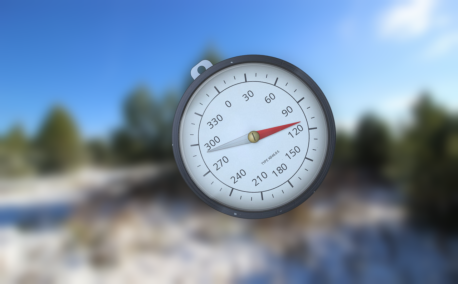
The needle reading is 110
